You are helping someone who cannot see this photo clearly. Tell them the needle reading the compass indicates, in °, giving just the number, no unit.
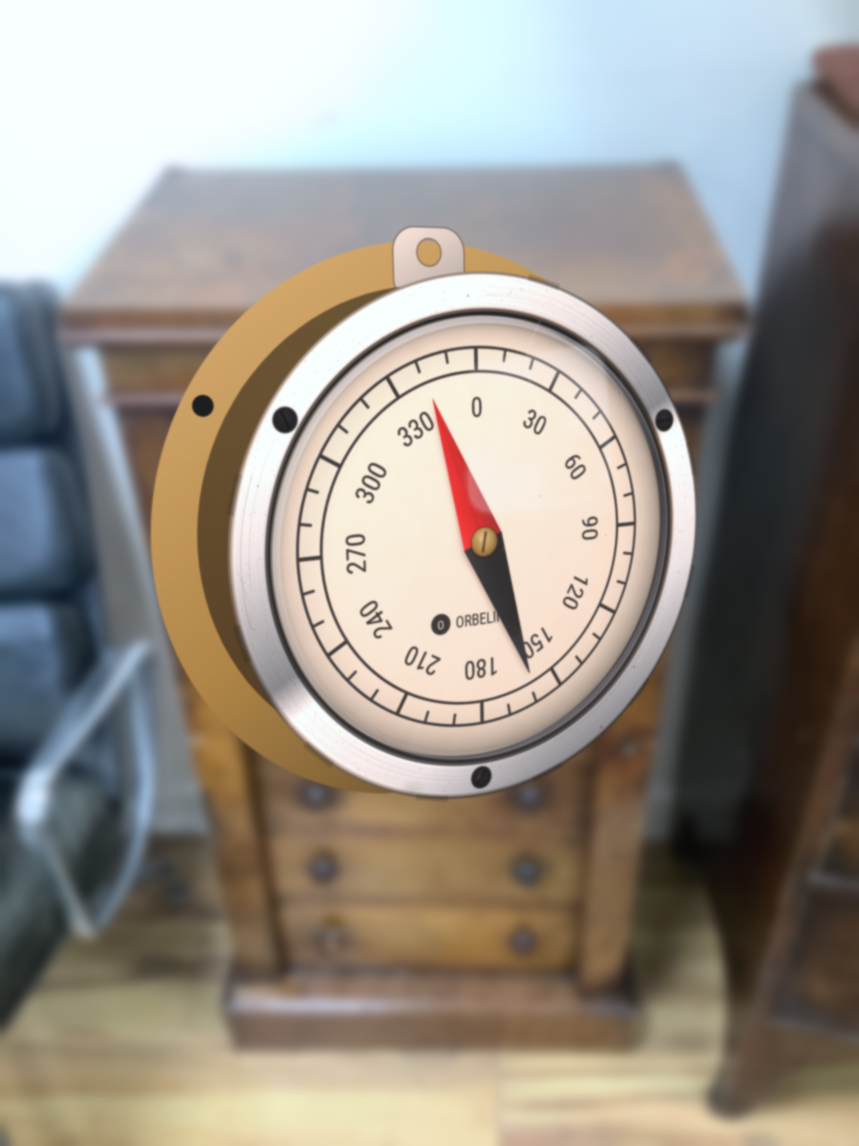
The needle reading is 340
